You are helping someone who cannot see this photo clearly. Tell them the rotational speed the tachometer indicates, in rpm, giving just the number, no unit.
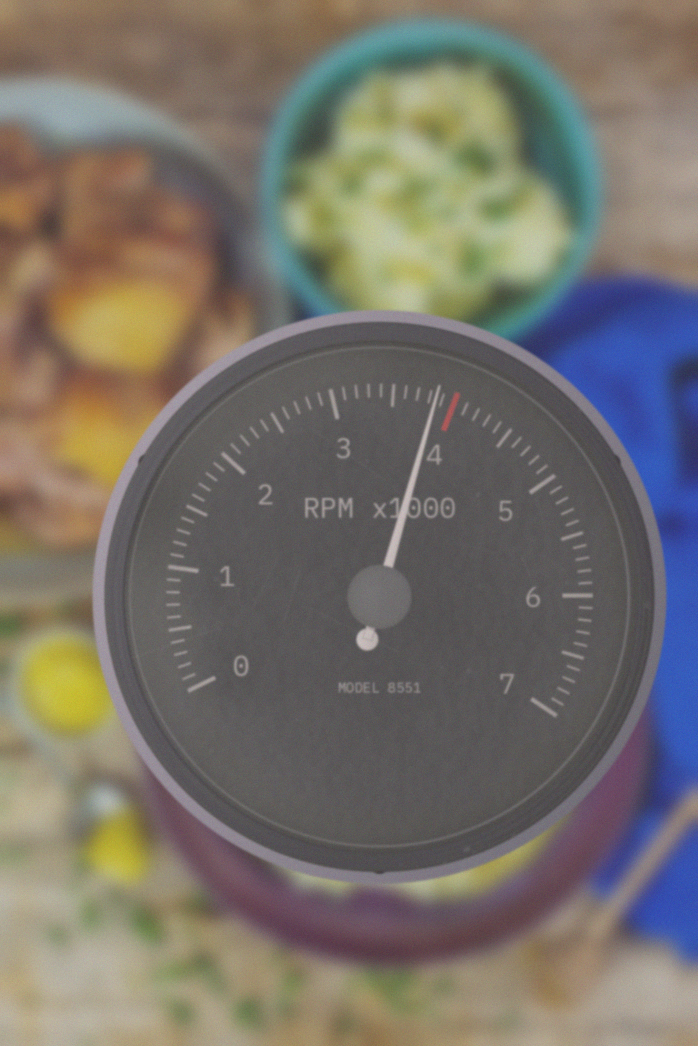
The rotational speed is 3850
